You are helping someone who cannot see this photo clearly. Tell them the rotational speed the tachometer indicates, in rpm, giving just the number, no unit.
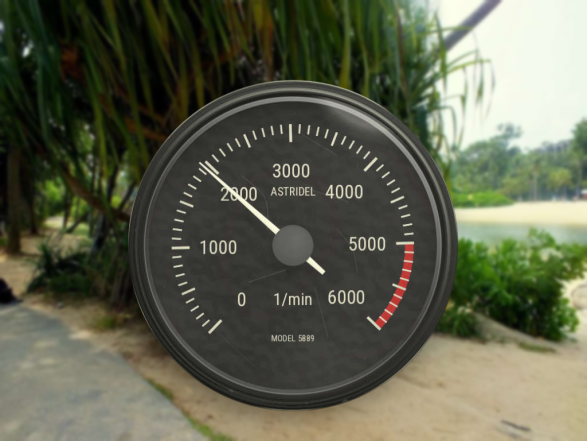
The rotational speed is 1950
